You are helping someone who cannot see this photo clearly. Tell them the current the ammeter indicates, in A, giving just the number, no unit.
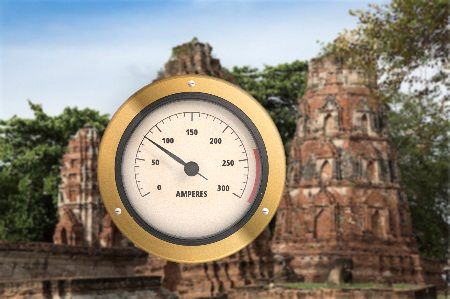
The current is 80
